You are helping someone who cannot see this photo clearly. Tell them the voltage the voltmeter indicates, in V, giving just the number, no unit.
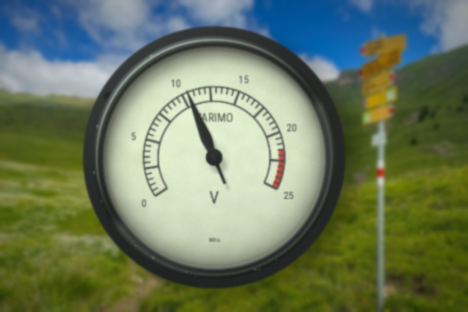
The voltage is 10.5
